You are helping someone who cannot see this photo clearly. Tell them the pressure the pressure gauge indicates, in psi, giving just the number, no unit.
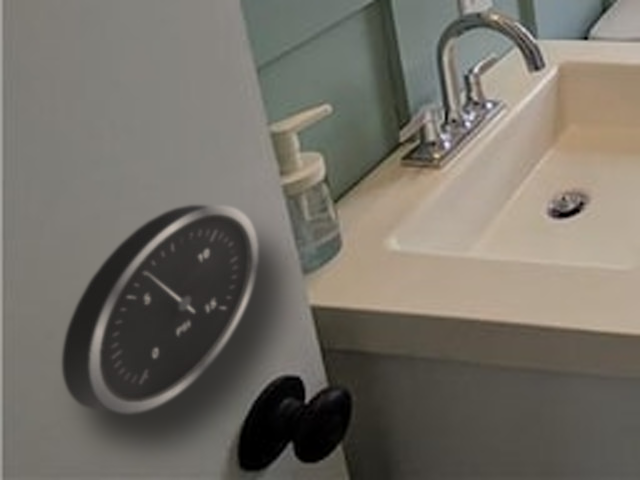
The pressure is 6
